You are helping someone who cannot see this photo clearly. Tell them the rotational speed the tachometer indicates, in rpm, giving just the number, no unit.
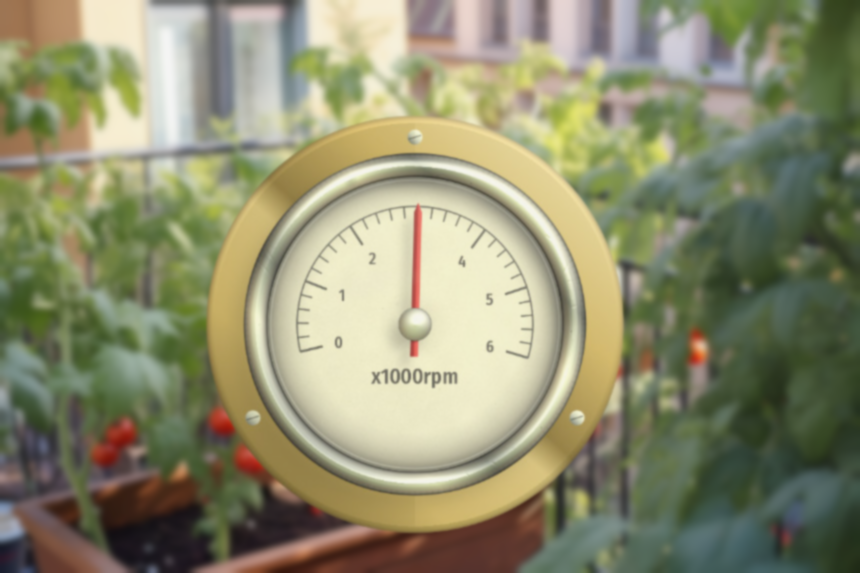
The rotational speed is 3000
